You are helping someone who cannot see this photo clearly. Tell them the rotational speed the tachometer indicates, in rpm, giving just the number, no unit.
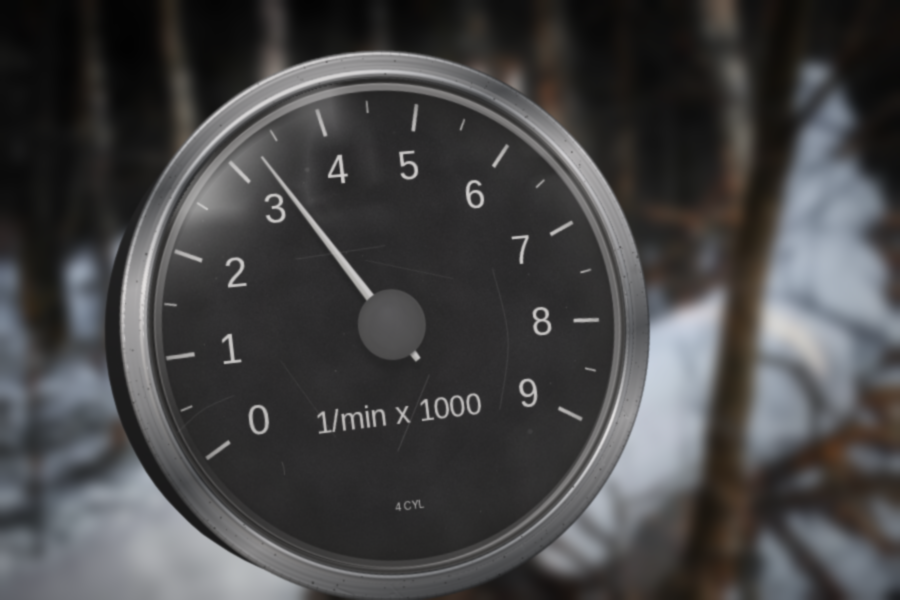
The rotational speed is 3250
